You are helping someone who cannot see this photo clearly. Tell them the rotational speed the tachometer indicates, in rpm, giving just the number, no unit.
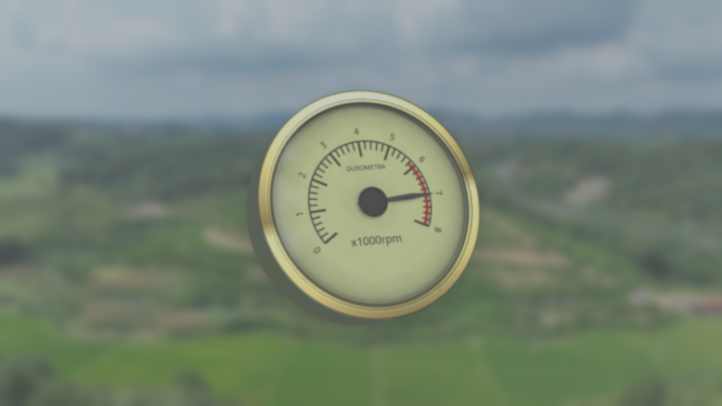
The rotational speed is 7000
